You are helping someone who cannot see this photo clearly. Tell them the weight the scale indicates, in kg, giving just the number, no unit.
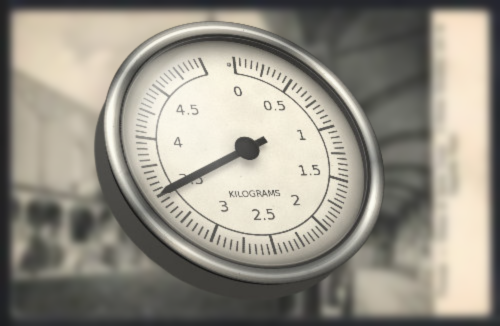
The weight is 3.5
